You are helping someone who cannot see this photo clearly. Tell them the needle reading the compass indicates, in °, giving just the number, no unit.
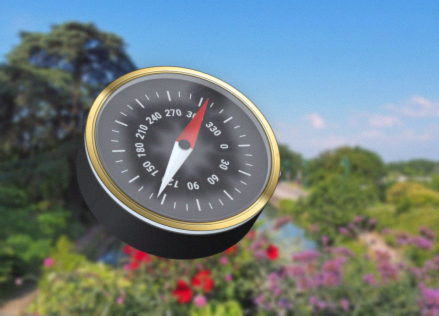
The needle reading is 305
